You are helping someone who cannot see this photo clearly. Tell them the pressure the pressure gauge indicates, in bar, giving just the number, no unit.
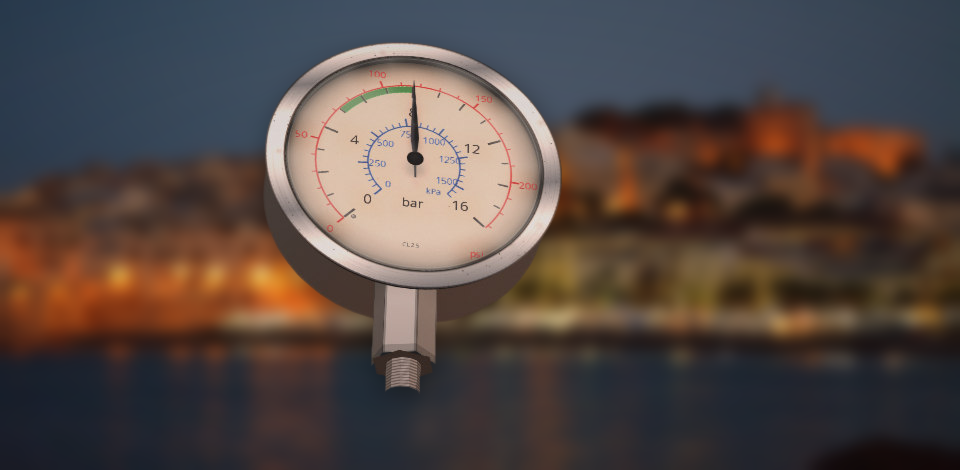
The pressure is 8
